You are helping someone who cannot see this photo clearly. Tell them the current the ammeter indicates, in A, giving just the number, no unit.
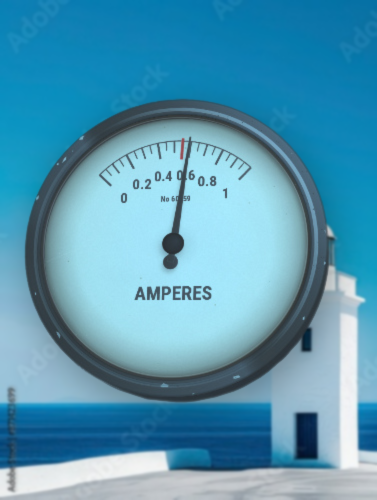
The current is 0.6
